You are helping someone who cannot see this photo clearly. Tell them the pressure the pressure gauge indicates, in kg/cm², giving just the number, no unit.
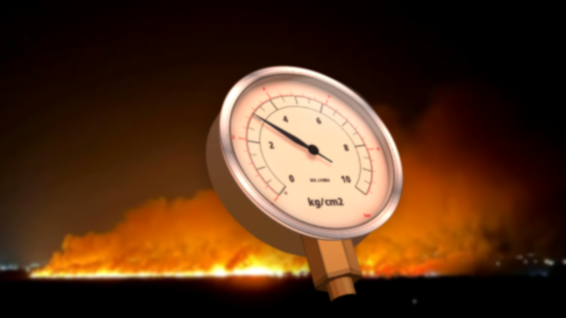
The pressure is 3
